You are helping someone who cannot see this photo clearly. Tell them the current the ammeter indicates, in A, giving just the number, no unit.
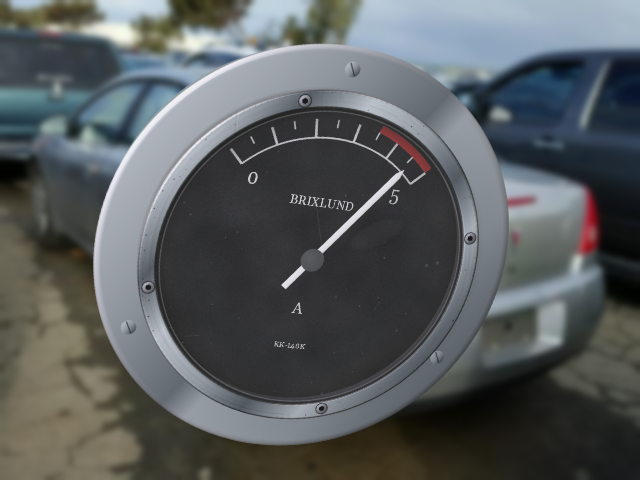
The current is 4.5
